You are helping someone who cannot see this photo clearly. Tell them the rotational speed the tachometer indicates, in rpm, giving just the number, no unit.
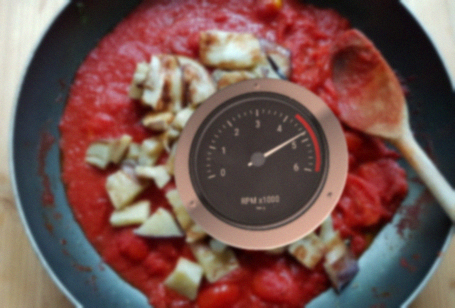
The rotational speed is 4800
